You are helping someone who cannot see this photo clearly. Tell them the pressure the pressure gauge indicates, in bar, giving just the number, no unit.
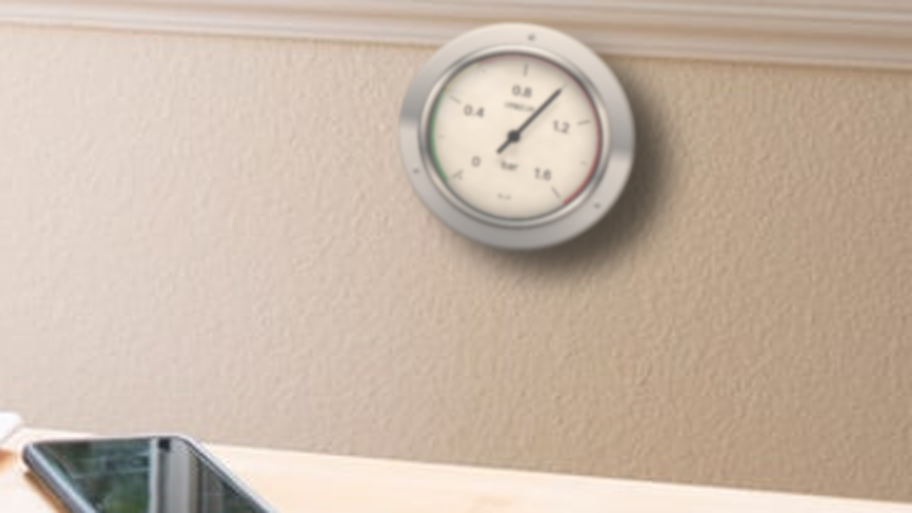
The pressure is 1
